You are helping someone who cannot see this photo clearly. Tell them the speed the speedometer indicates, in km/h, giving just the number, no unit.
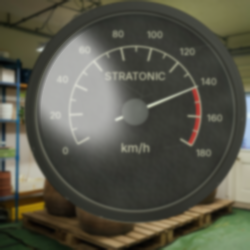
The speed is 140
